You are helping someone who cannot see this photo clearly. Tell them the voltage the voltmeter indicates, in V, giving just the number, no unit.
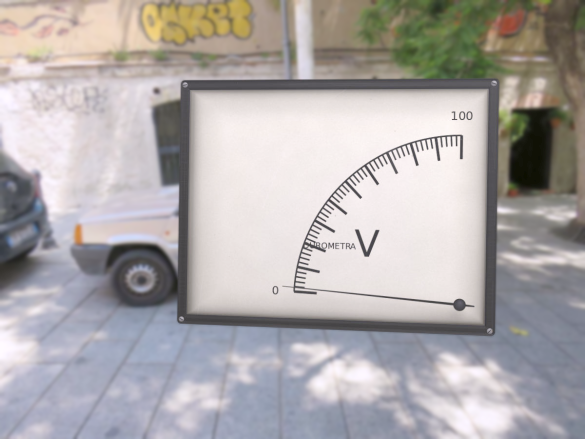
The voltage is 2
